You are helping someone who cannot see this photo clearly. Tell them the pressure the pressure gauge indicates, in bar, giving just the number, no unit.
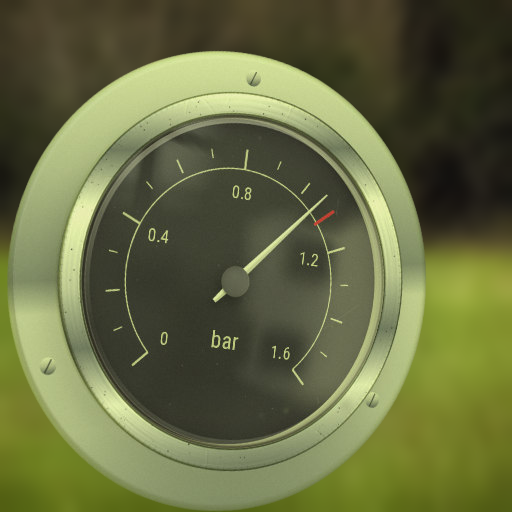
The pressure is 1.05
